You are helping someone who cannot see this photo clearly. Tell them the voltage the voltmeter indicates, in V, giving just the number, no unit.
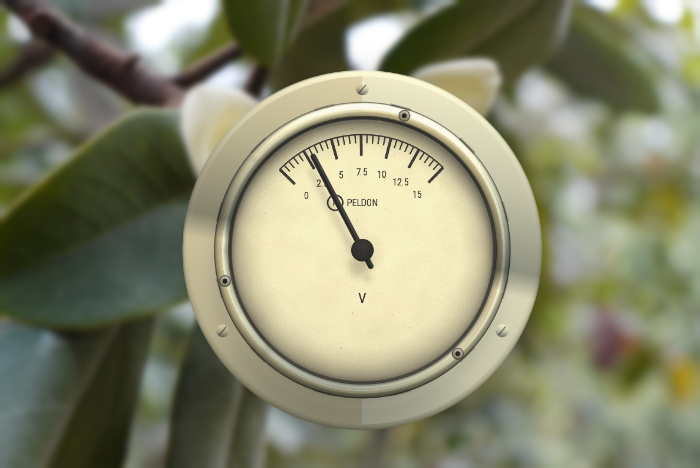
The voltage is 3
